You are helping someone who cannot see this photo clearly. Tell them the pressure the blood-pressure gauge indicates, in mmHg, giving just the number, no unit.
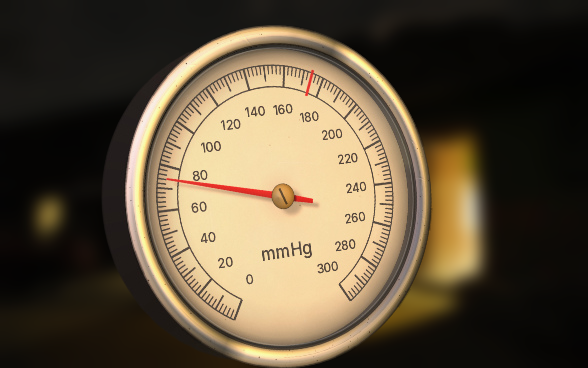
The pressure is 74
